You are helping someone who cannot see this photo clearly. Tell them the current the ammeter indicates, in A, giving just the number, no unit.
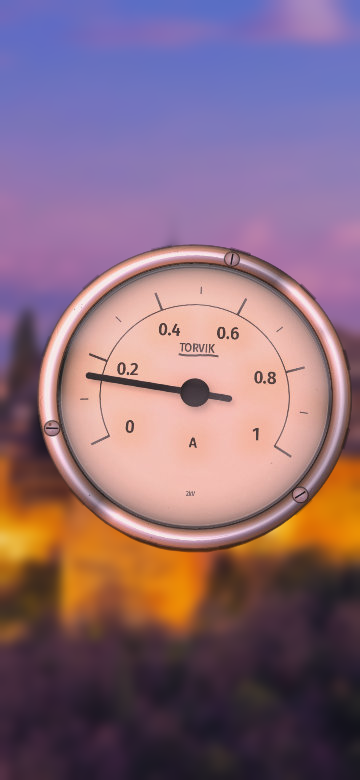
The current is 0.15
